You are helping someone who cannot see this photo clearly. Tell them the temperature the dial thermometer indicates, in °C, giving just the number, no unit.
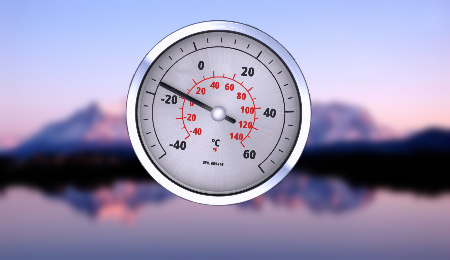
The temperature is -16
